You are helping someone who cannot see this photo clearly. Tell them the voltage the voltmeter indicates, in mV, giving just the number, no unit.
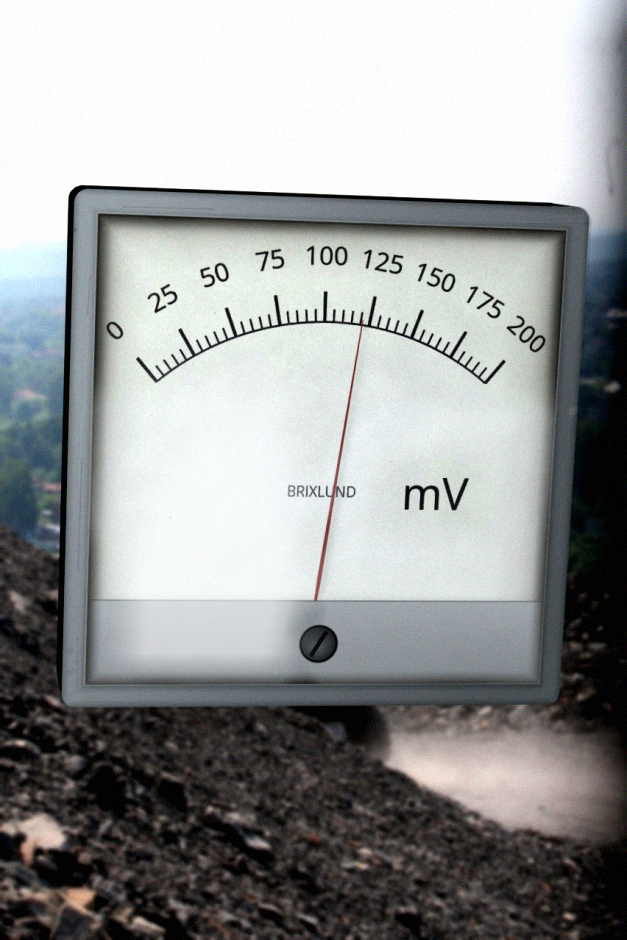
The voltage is 120
